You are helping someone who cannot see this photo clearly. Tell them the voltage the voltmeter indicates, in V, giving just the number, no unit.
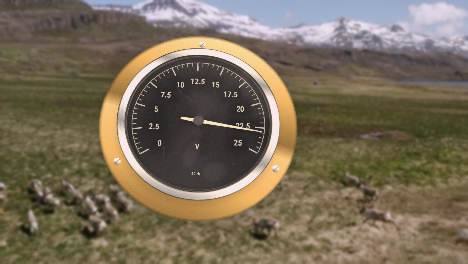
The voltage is 23
